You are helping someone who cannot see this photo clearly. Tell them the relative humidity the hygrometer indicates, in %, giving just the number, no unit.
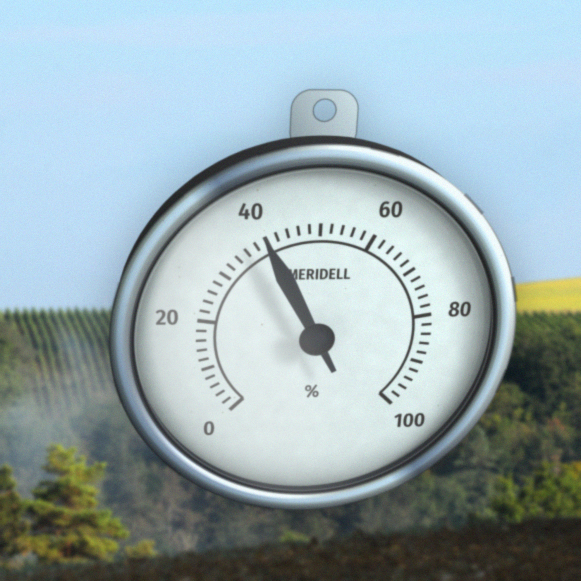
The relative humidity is 40
